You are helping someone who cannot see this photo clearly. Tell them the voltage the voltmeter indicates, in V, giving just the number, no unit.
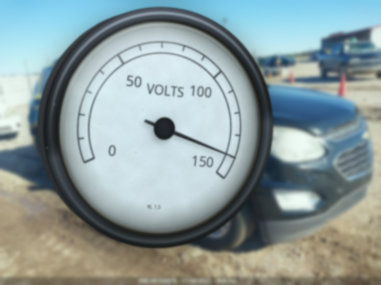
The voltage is 140
